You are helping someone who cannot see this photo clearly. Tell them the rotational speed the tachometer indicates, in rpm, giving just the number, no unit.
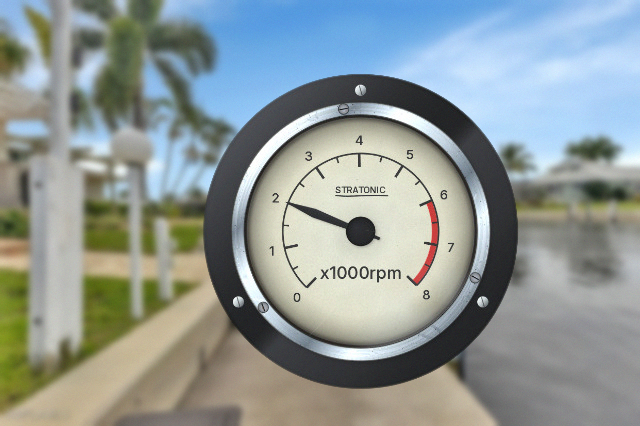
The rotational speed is 2000
